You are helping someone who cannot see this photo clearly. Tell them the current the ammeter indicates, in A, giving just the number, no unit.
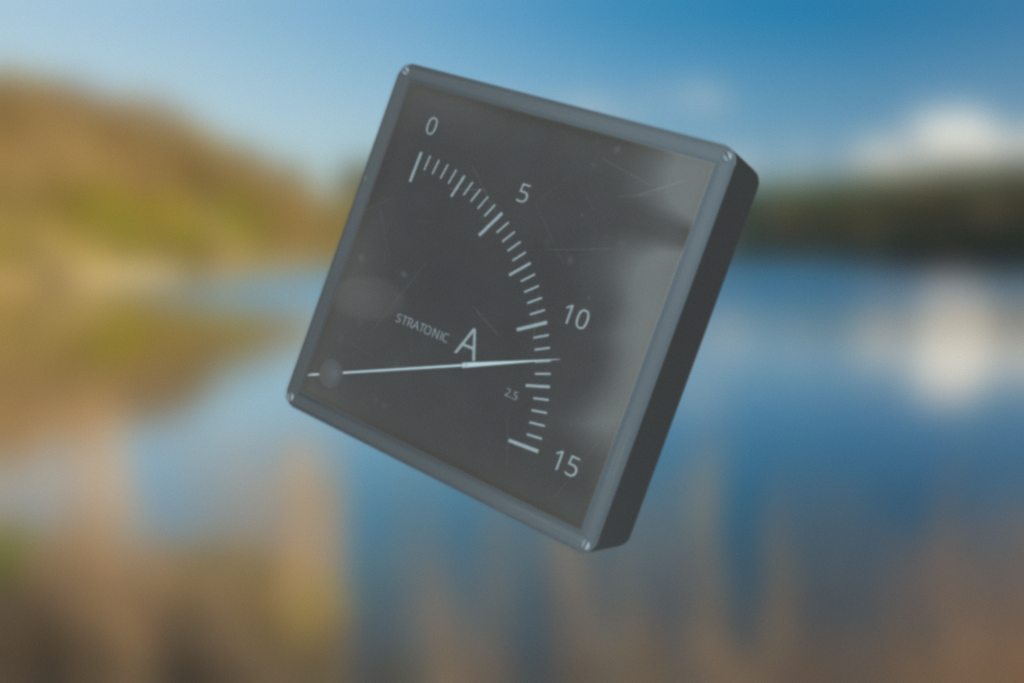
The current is 11.5
